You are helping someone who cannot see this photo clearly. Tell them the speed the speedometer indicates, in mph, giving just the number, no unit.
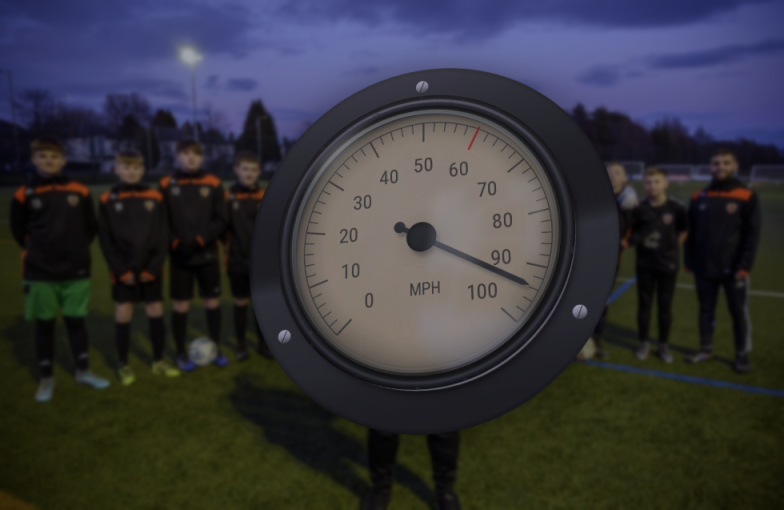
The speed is 94
